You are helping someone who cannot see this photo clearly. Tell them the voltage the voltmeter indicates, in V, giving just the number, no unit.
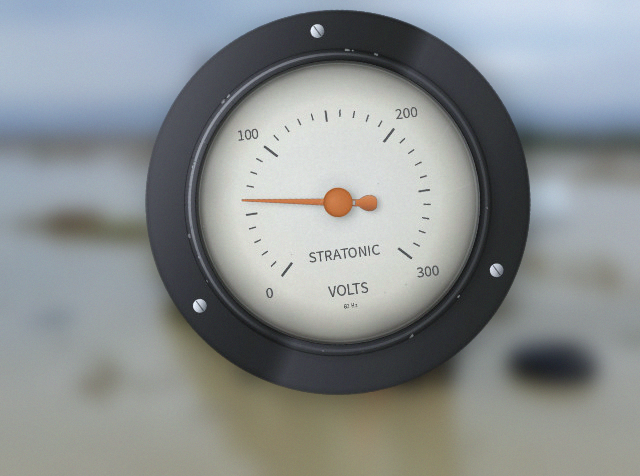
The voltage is 60
